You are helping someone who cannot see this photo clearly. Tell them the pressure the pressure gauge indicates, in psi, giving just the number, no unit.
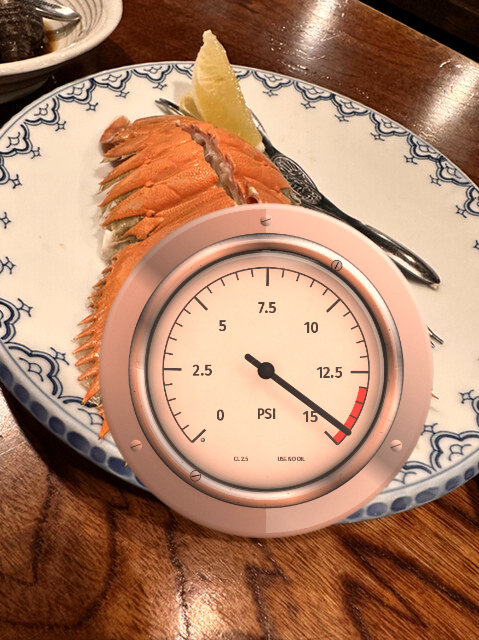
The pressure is 14.5
